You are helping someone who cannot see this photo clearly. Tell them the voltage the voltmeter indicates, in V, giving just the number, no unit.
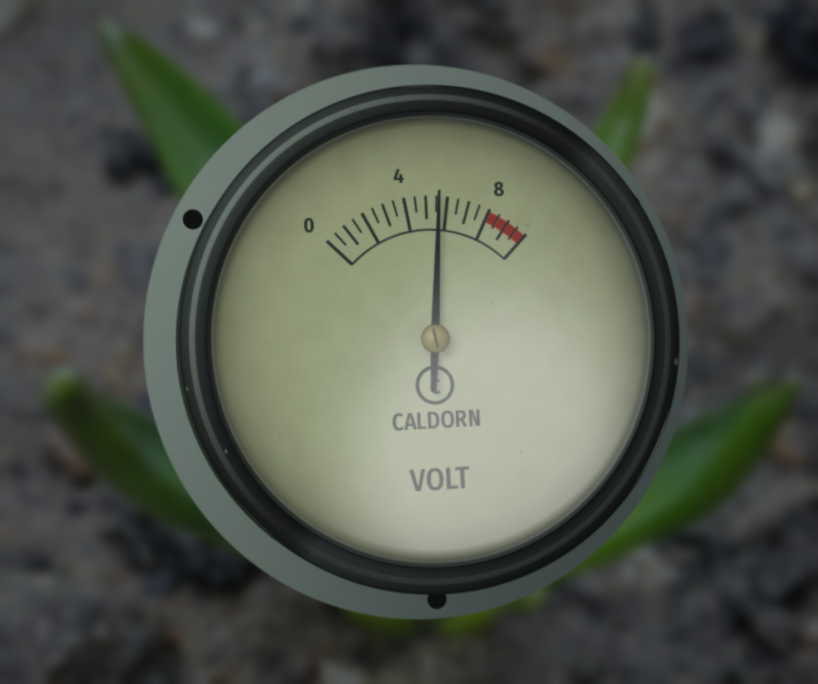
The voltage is 5.5
